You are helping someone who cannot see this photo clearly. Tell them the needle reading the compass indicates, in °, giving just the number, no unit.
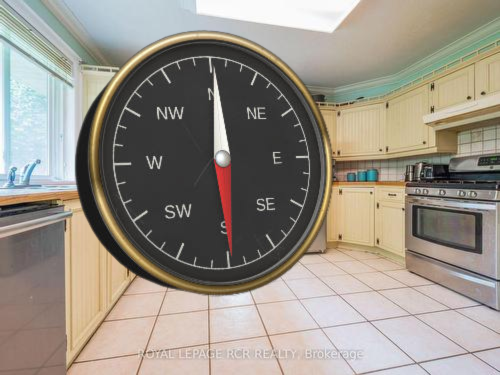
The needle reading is 180
